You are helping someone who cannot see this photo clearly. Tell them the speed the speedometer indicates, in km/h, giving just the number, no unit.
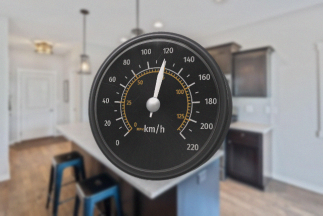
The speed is 120
